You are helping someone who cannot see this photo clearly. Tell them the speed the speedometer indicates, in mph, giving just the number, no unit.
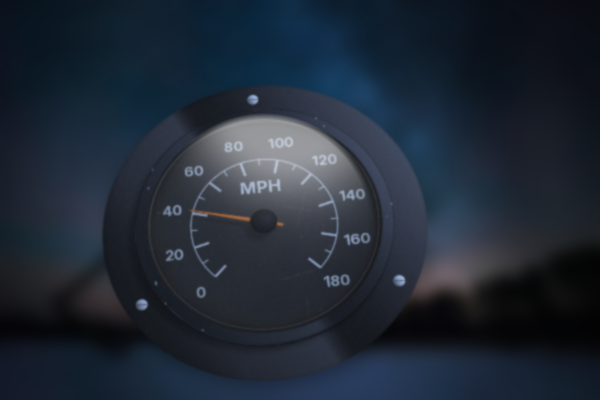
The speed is 40
